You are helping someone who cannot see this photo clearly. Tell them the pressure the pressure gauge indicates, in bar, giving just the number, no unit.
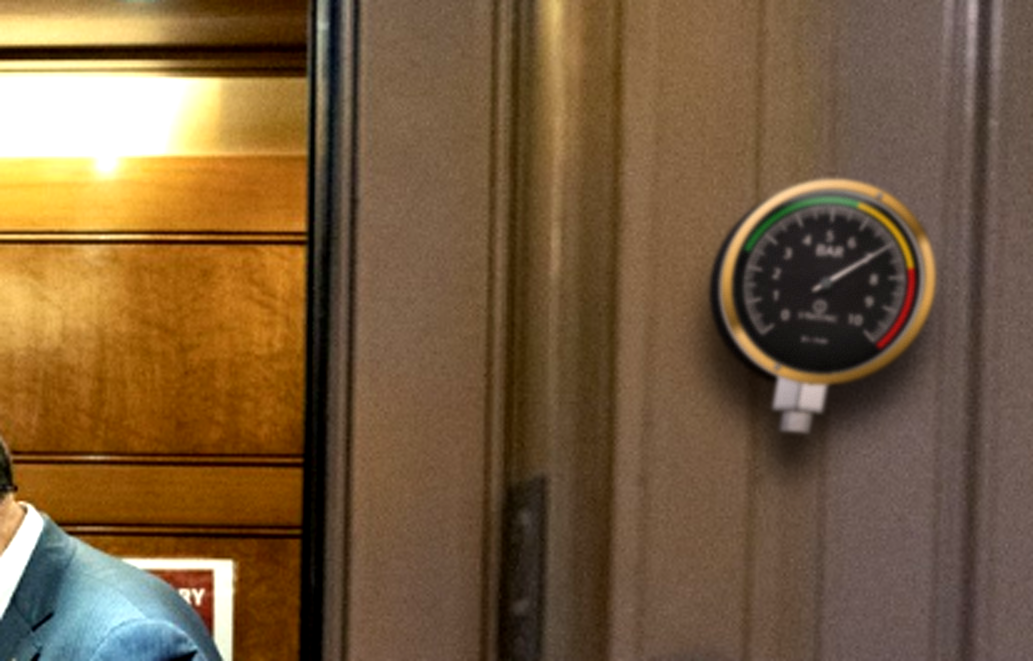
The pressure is 7
